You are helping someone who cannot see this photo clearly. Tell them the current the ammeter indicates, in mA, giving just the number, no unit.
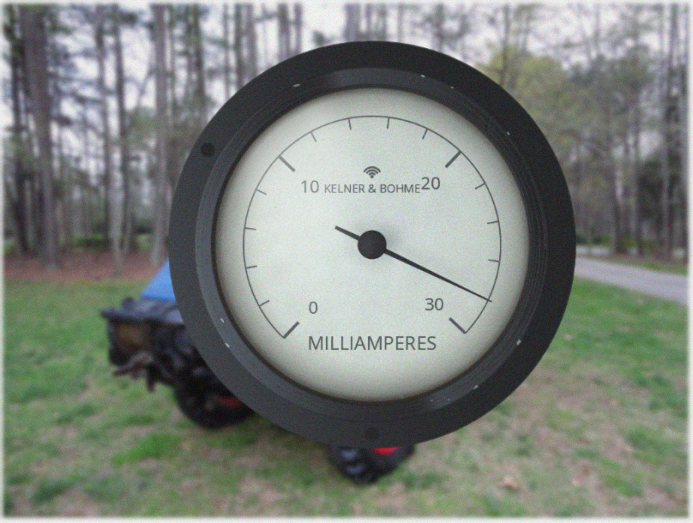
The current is 28
